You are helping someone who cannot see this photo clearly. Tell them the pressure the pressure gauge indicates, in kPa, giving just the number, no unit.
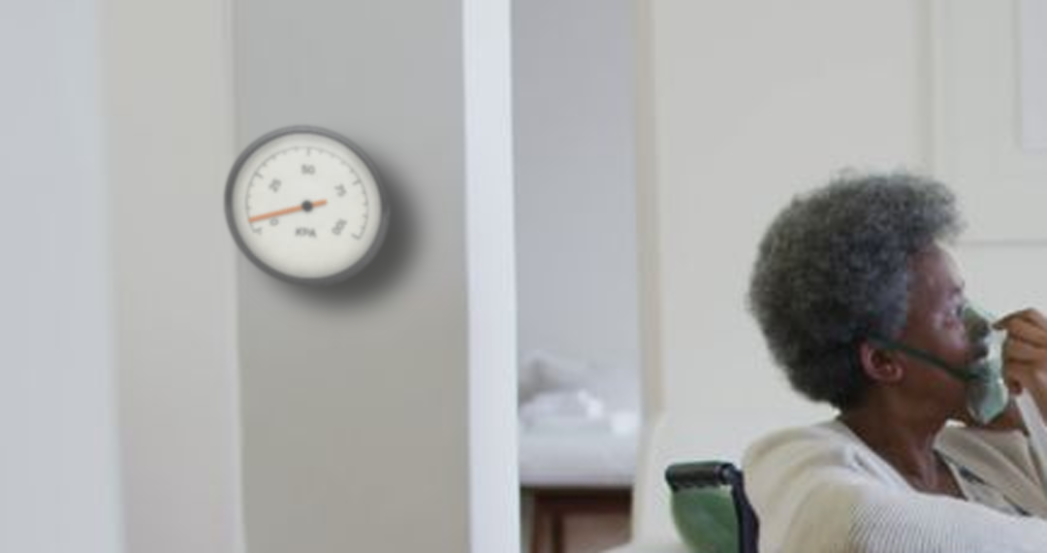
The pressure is 5
